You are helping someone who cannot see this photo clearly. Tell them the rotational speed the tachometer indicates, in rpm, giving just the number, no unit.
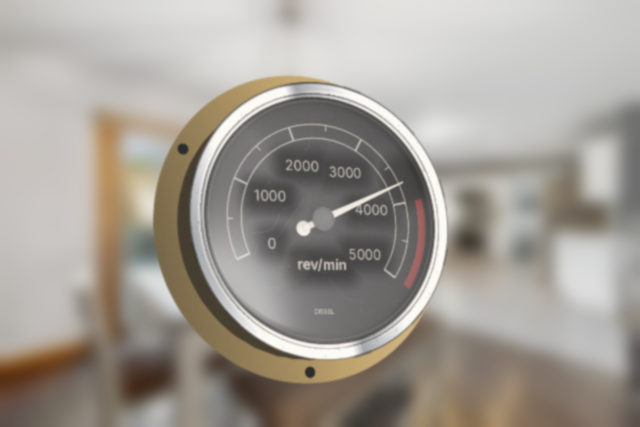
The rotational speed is 3750
